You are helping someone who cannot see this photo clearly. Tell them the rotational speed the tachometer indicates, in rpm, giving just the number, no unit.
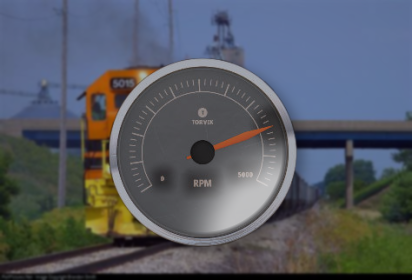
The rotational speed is 4000
